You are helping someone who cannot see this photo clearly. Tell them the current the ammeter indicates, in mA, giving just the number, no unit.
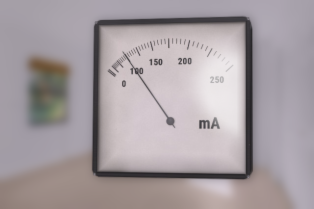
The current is 100
